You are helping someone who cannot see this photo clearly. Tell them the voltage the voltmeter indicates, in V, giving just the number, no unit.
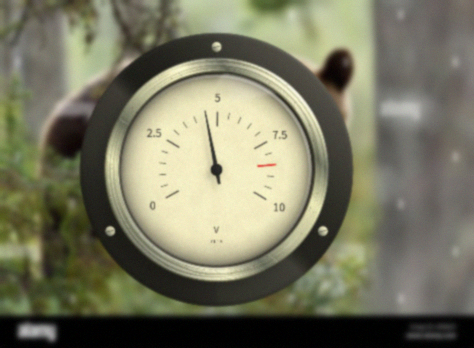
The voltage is 4.5
